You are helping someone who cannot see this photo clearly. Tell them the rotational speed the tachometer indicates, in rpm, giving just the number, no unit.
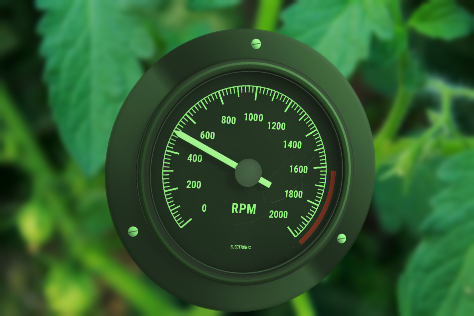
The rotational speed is 500
